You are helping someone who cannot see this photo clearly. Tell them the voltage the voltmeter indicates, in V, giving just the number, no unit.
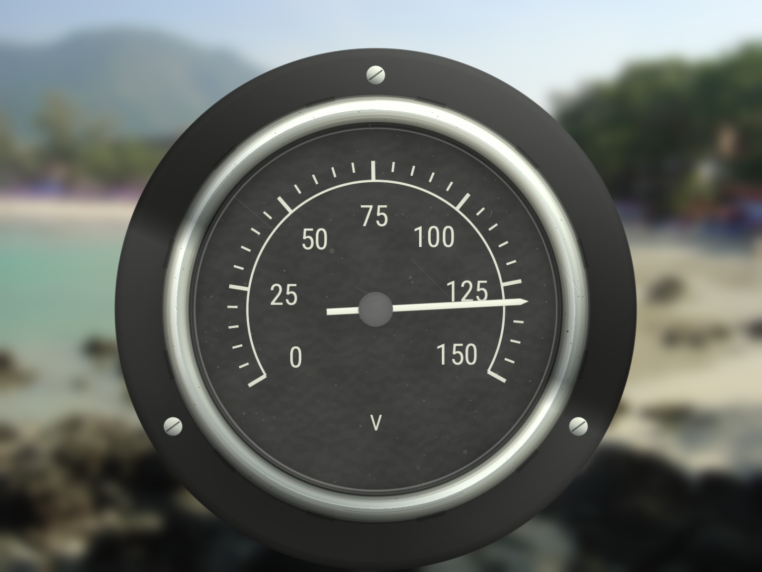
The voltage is 130
